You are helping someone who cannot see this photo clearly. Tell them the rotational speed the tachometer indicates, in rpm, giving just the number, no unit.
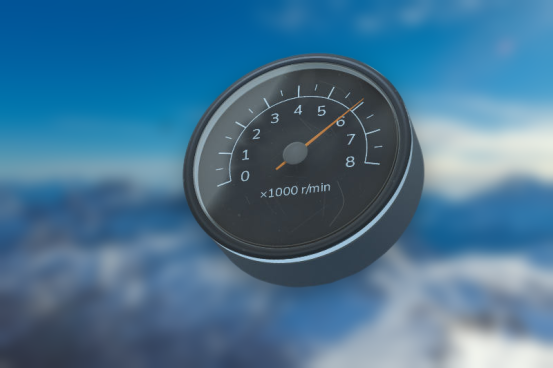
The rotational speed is 6000
